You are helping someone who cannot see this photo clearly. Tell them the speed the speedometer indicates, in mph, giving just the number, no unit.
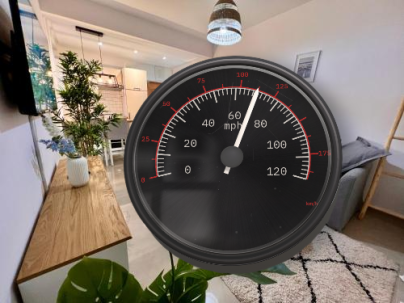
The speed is 70
